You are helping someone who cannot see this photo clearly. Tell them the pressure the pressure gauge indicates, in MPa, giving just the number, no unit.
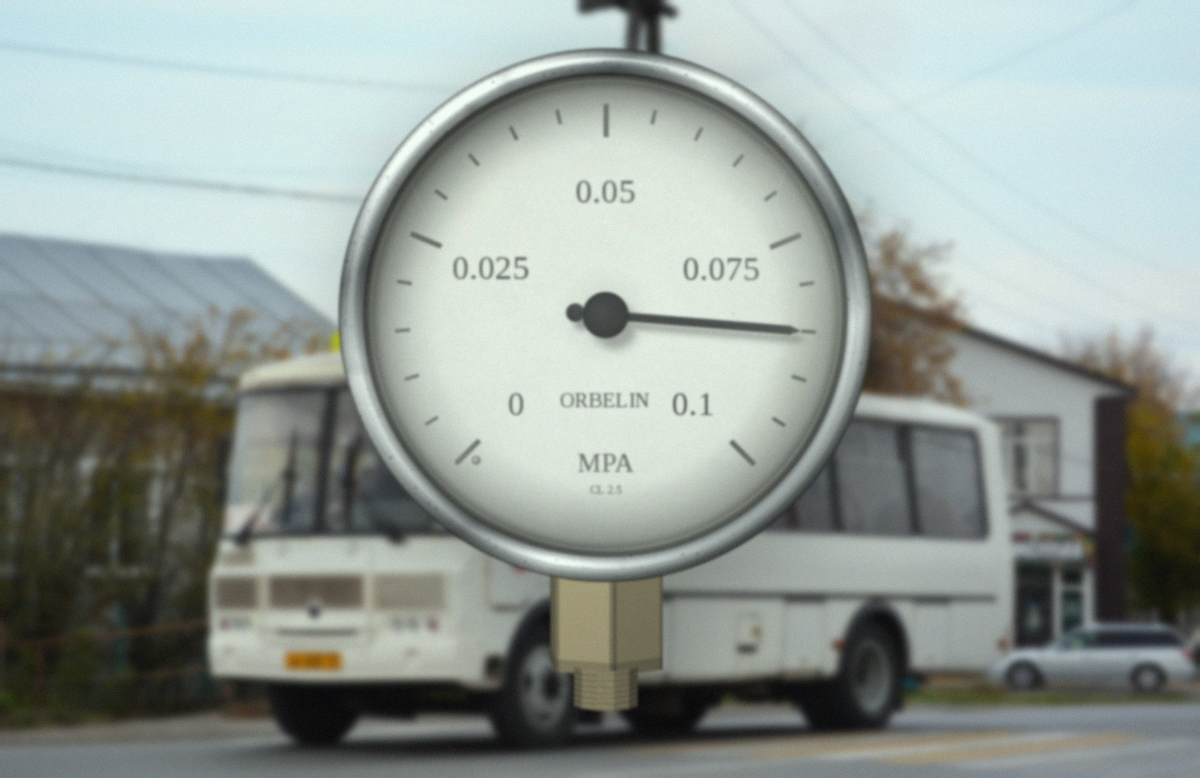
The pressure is 0.085
